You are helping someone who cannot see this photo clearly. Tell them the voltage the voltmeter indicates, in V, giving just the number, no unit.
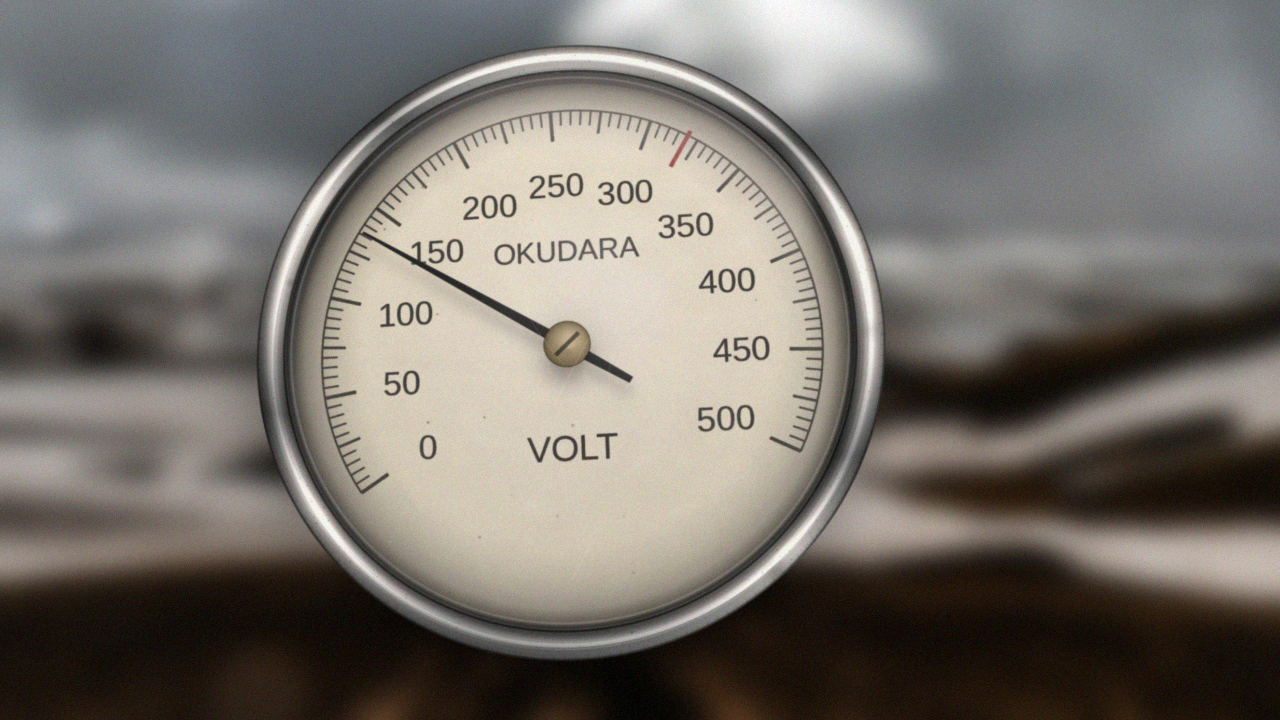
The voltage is 135
